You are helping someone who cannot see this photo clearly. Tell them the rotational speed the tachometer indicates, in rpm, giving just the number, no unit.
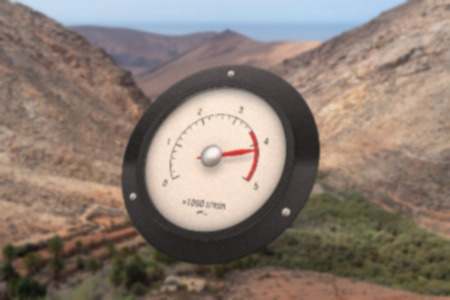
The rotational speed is 4200
